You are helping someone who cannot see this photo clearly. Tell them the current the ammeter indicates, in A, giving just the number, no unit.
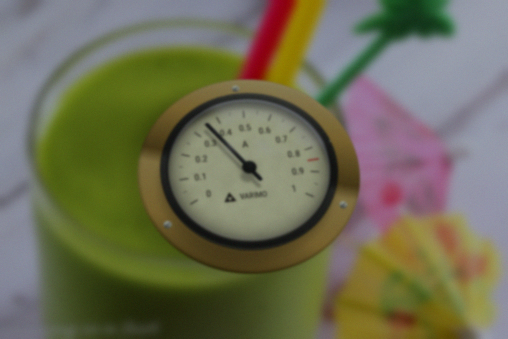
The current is 0.35
